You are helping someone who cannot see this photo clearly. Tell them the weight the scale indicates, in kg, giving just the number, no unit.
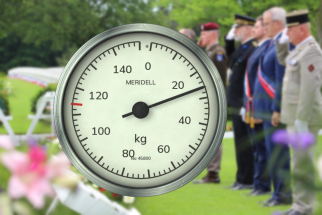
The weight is 26
